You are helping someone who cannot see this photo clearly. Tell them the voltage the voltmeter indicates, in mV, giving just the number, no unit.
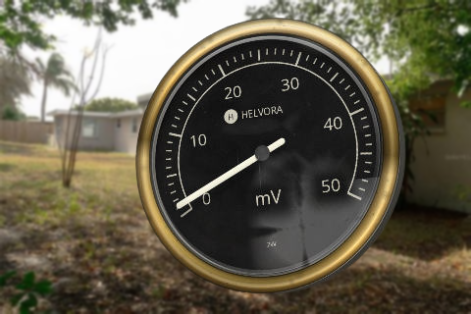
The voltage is 1
